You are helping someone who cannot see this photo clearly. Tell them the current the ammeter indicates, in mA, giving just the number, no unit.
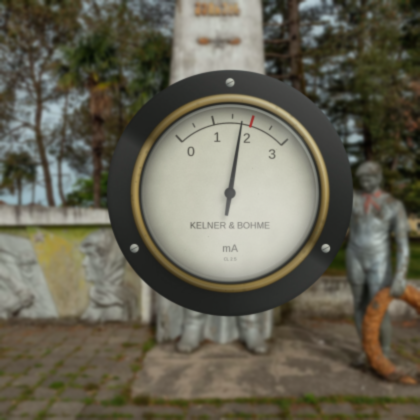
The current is 1.75
